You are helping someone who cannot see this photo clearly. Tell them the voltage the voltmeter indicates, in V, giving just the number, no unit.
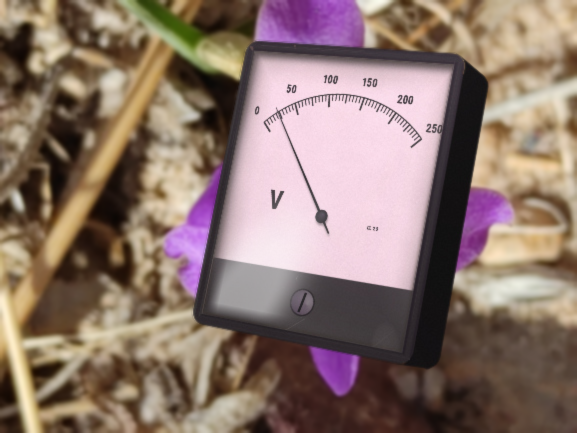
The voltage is 25
